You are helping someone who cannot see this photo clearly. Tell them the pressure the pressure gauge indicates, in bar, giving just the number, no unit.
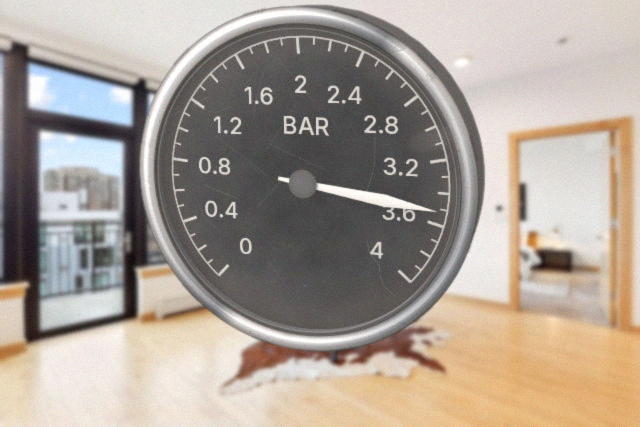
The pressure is 3.5
